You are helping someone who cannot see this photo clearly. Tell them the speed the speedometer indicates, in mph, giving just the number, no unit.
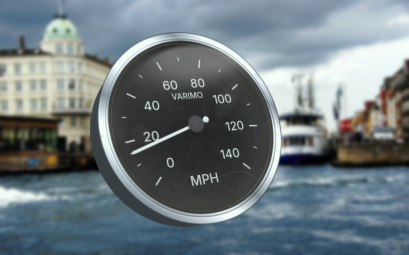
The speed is 15
